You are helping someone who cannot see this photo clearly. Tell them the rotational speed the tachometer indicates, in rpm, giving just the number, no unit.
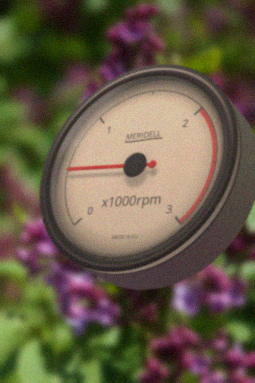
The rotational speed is 500
